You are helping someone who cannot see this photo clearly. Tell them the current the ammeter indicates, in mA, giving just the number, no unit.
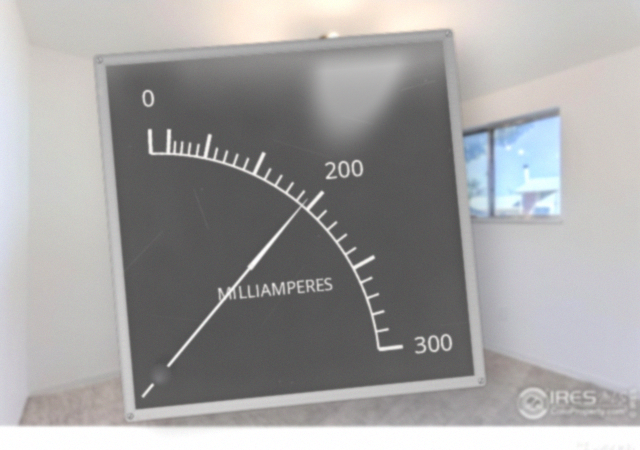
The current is 195
